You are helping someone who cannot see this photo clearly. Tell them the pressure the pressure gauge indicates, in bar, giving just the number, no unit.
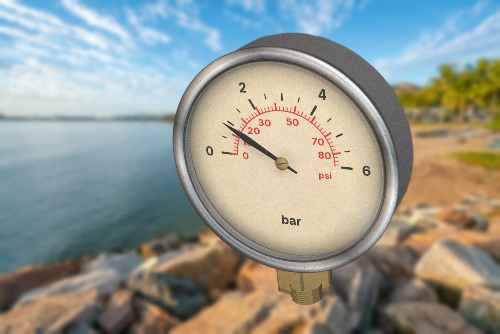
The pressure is 1
